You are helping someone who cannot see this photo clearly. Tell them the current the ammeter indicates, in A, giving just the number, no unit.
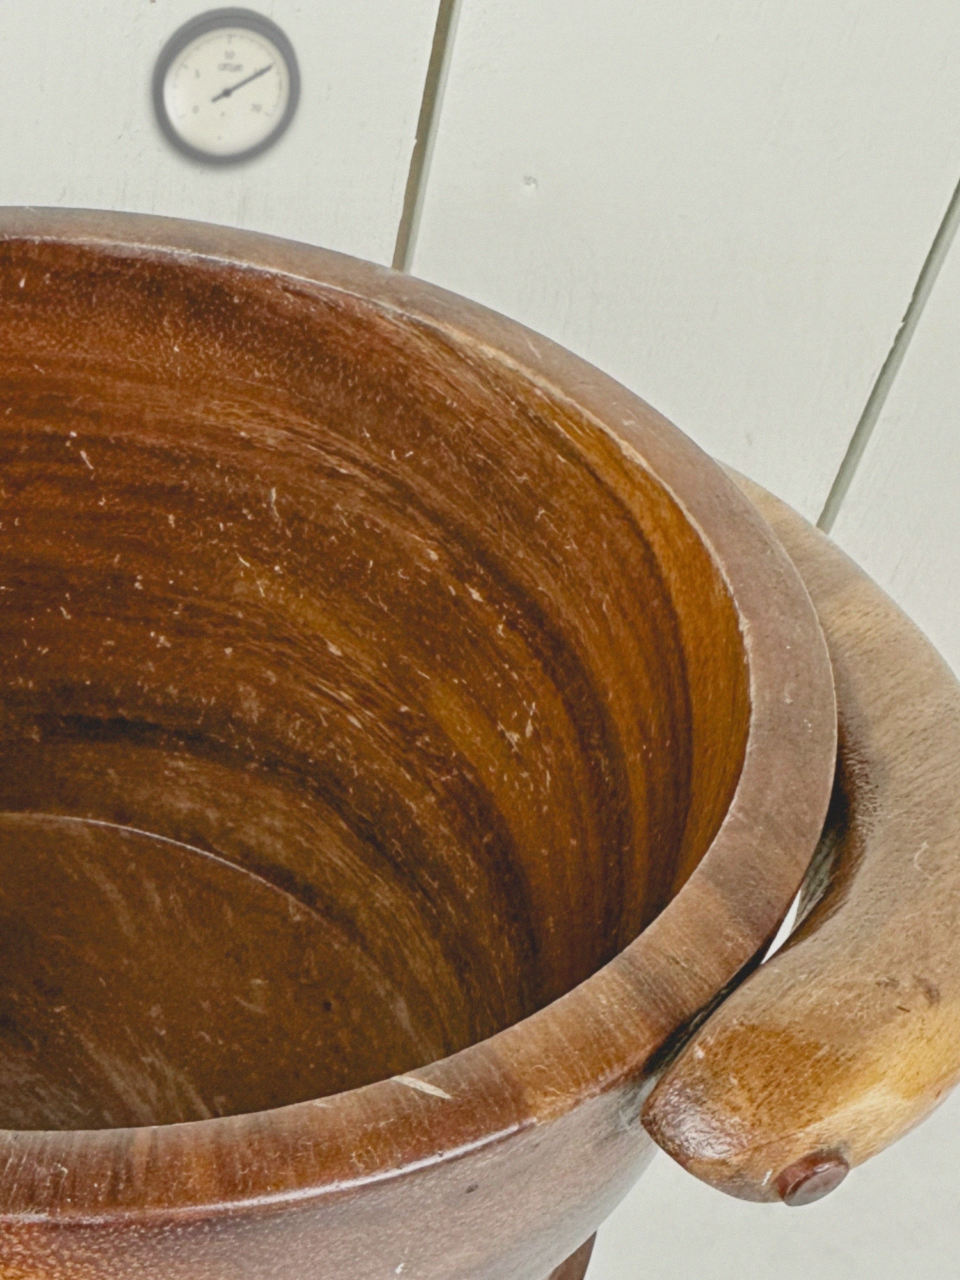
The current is 15
